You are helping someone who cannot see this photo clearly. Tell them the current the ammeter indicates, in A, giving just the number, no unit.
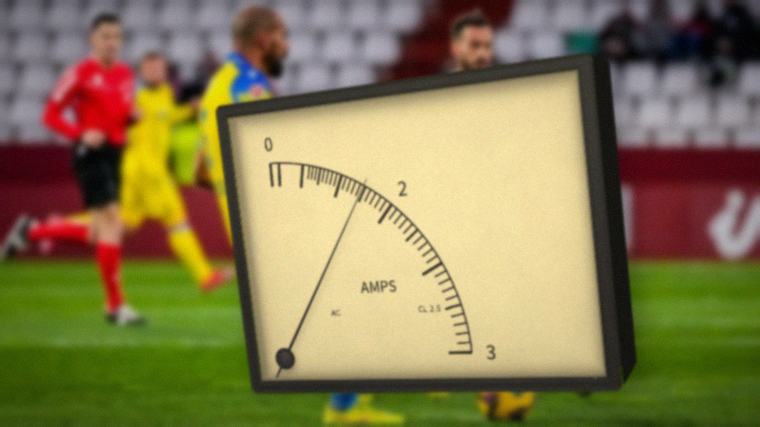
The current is 1.75
